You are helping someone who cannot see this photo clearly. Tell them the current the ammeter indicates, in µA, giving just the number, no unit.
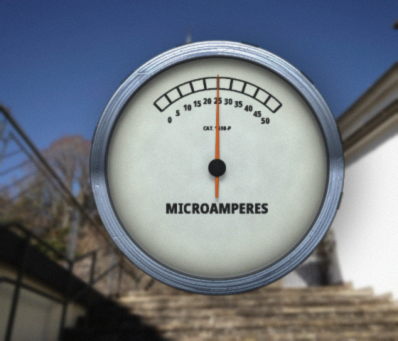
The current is 25
